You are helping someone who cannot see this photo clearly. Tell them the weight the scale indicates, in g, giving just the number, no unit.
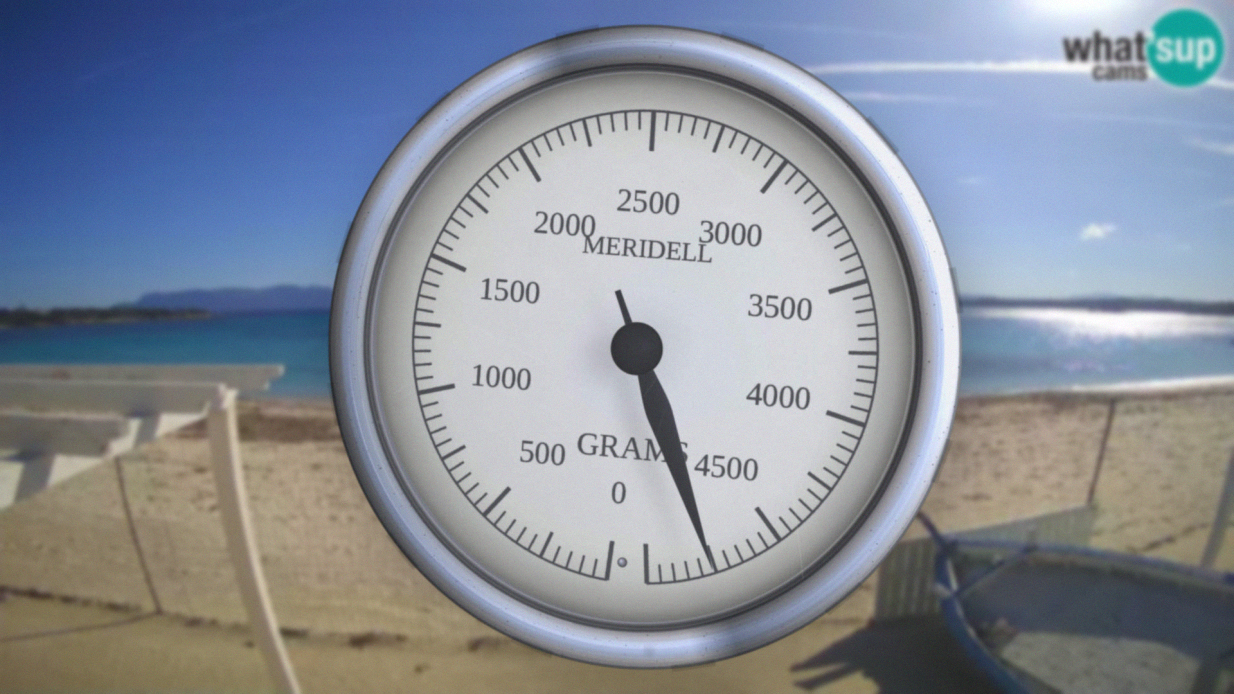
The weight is 4750
